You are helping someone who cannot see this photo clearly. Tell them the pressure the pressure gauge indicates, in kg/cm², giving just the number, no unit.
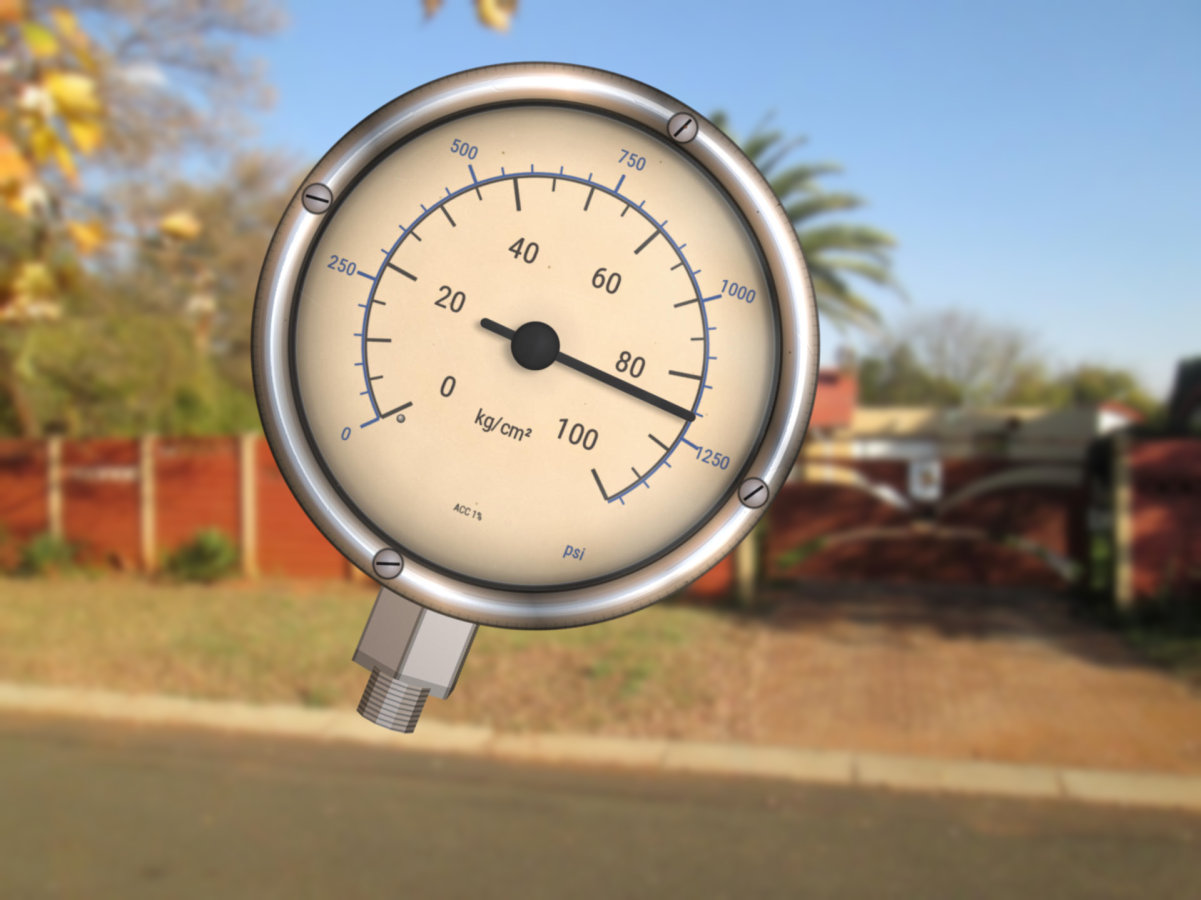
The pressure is 85
